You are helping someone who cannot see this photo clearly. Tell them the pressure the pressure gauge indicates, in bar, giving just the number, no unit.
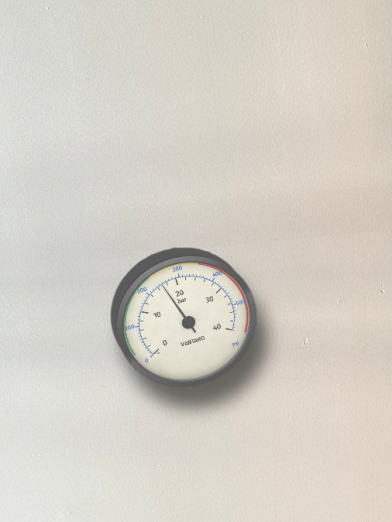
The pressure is 17
